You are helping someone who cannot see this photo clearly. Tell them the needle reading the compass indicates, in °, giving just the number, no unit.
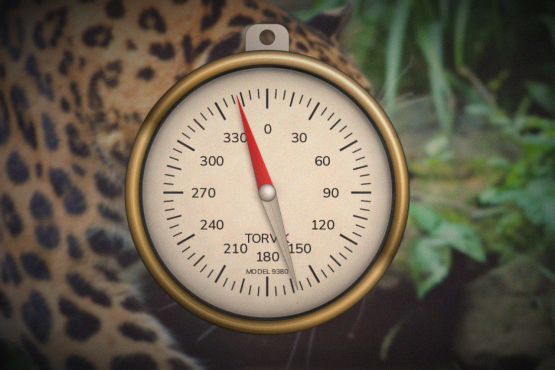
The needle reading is 342.5
